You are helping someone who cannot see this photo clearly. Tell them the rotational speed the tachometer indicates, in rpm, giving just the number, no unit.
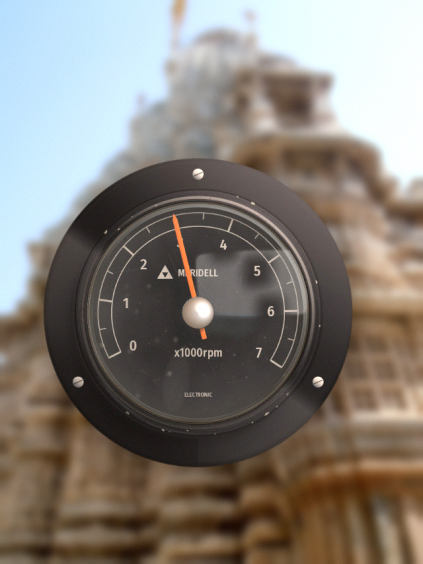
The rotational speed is 3000
